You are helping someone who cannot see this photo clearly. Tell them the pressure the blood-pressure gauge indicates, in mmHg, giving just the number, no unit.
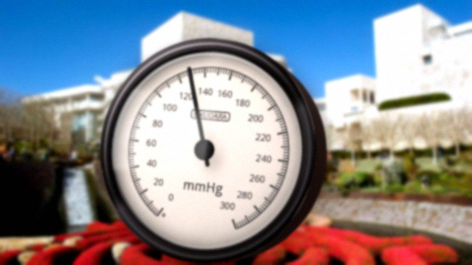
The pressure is 130
